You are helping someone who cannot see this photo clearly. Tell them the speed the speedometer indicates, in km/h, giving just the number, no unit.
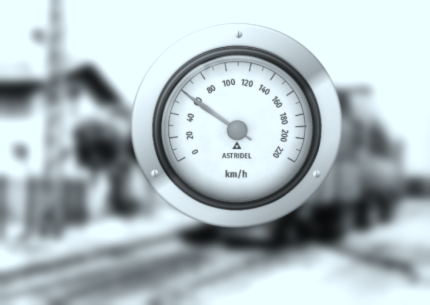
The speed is 60
